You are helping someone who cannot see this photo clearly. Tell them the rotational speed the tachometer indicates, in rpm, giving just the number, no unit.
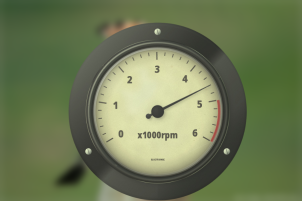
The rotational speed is 4600
